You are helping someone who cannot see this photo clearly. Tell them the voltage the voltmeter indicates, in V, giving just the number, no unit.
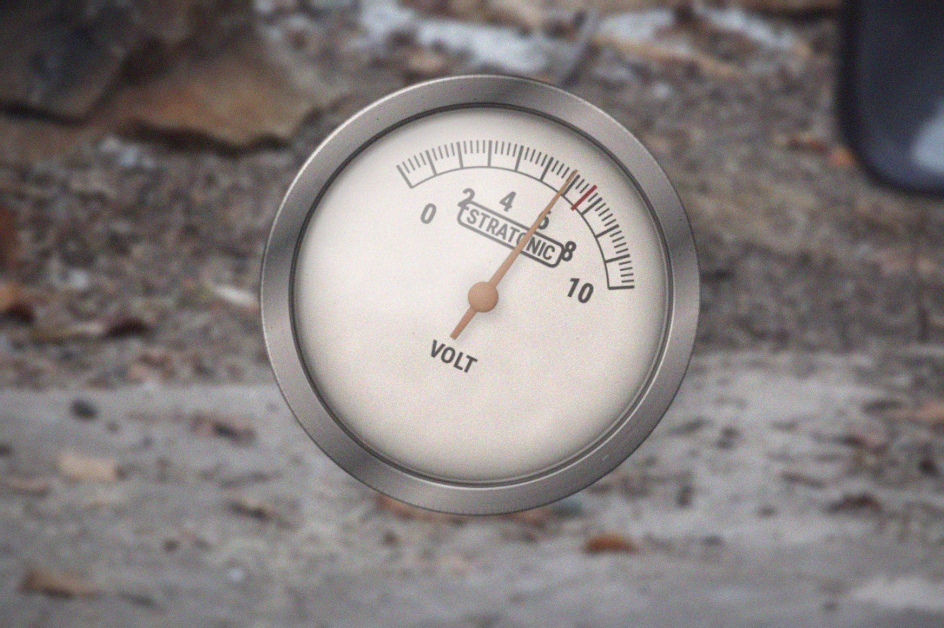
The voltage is 5.8
